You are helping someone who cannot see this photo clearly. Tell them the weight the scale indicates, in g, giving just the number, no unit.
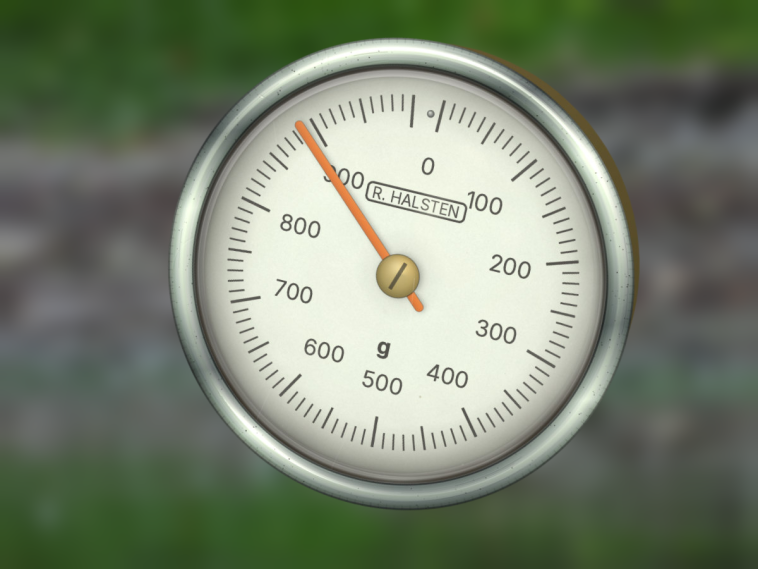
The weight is 890
